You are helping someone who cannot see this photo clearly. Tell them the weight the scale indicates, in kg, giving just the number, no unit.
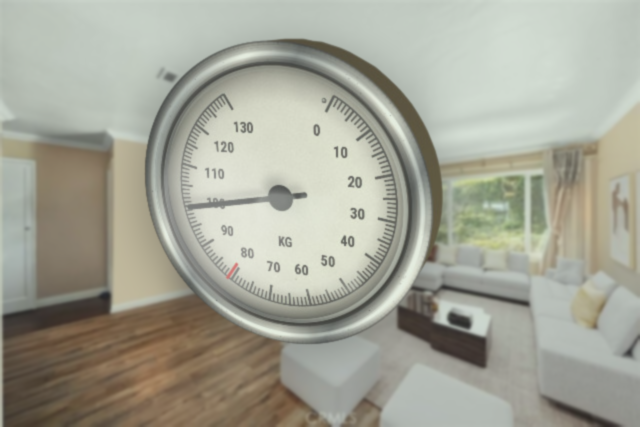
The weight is 100
